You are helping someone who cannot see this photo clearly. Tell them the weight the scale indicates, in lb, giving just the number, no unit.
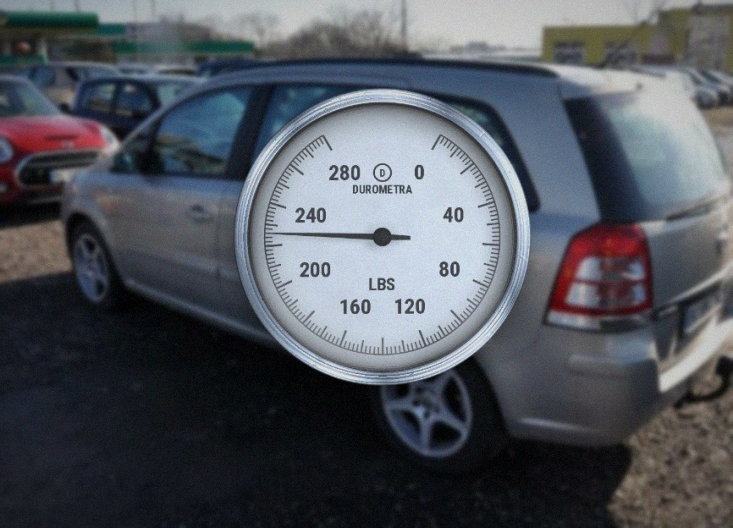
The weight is 226
